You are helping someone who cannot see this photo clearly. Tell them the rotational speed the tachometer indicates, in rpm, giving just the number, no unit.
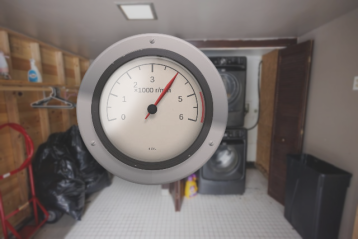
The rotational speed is 4000
